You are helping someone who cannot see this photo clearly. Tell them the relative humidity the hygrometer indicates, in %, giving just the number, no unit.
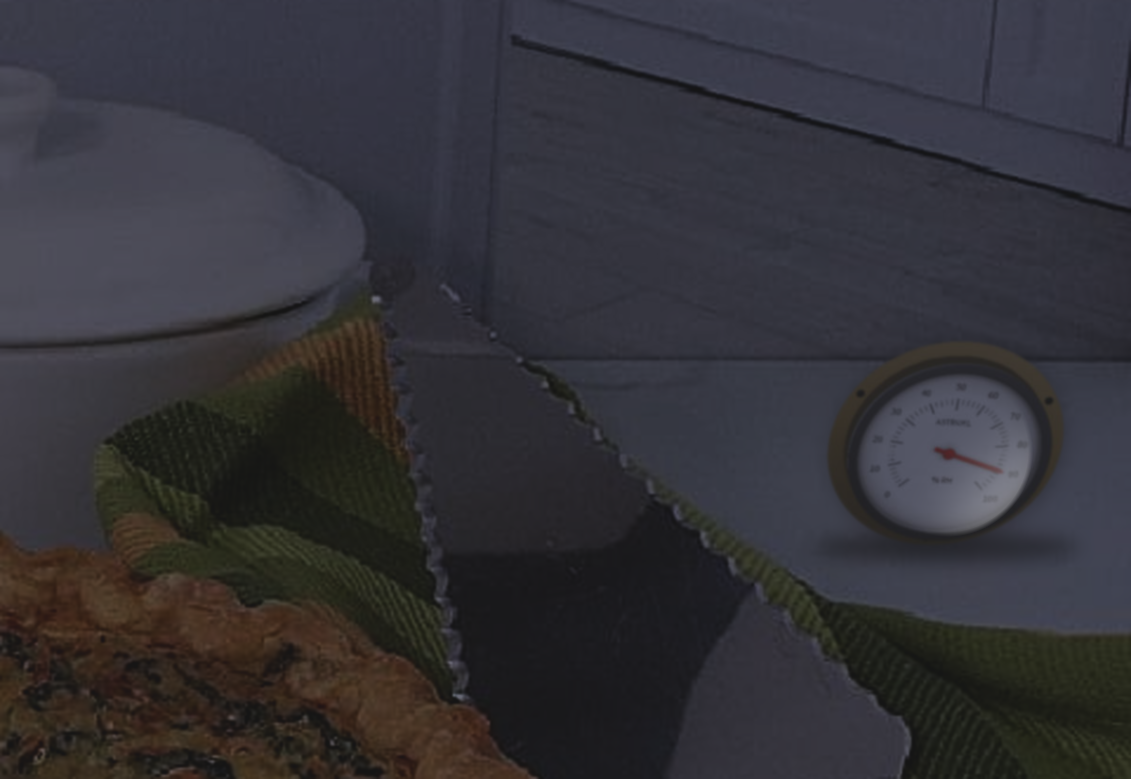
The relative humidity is 90
